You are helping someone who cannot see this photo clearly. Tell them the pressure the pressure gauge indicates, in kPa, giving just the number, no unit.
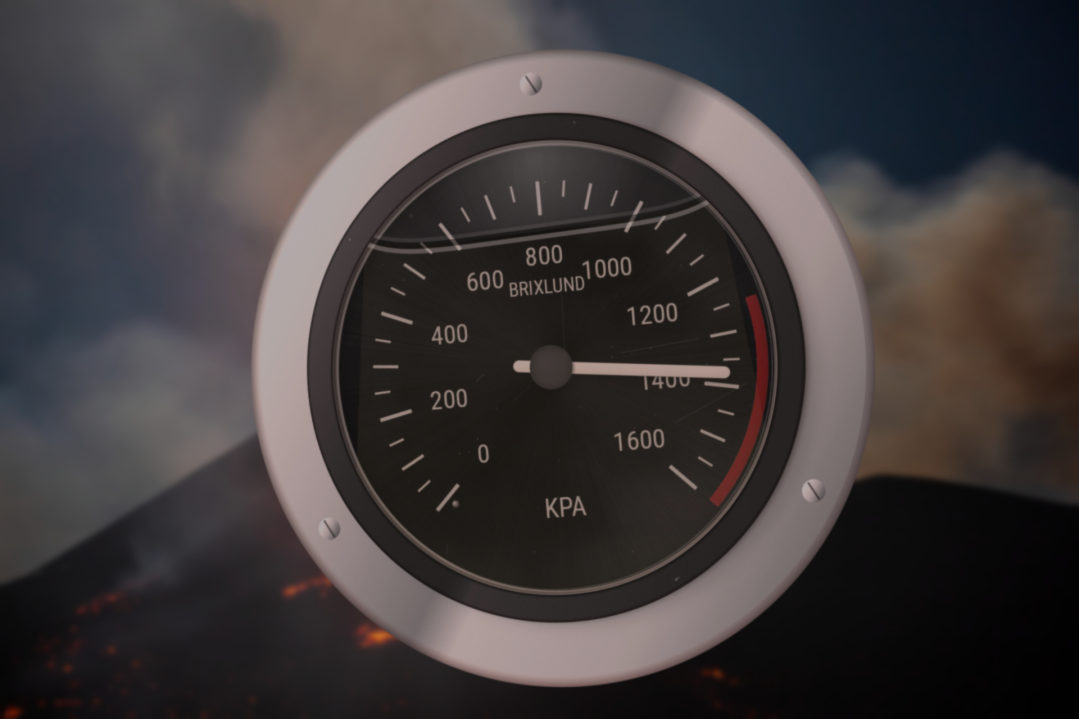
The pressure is 1375
